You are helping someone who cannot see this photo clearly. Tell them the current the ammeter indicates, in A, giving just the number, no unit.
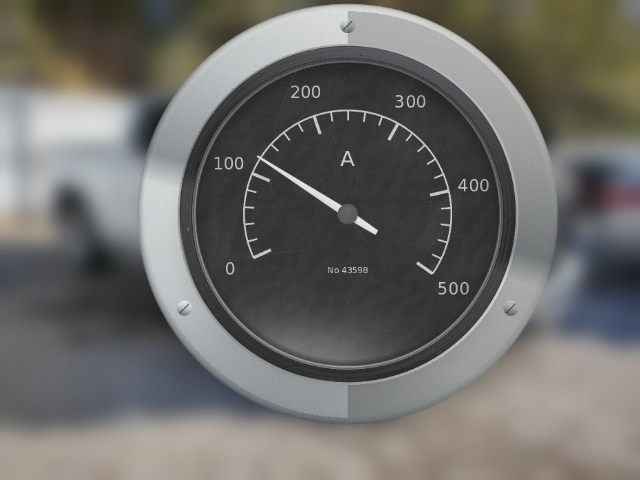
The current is 120
